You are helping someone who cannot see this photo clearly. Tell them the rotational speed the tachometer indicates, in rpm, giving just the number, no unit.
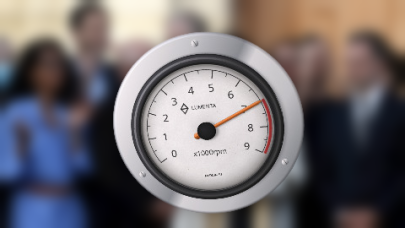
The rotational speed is 7000
